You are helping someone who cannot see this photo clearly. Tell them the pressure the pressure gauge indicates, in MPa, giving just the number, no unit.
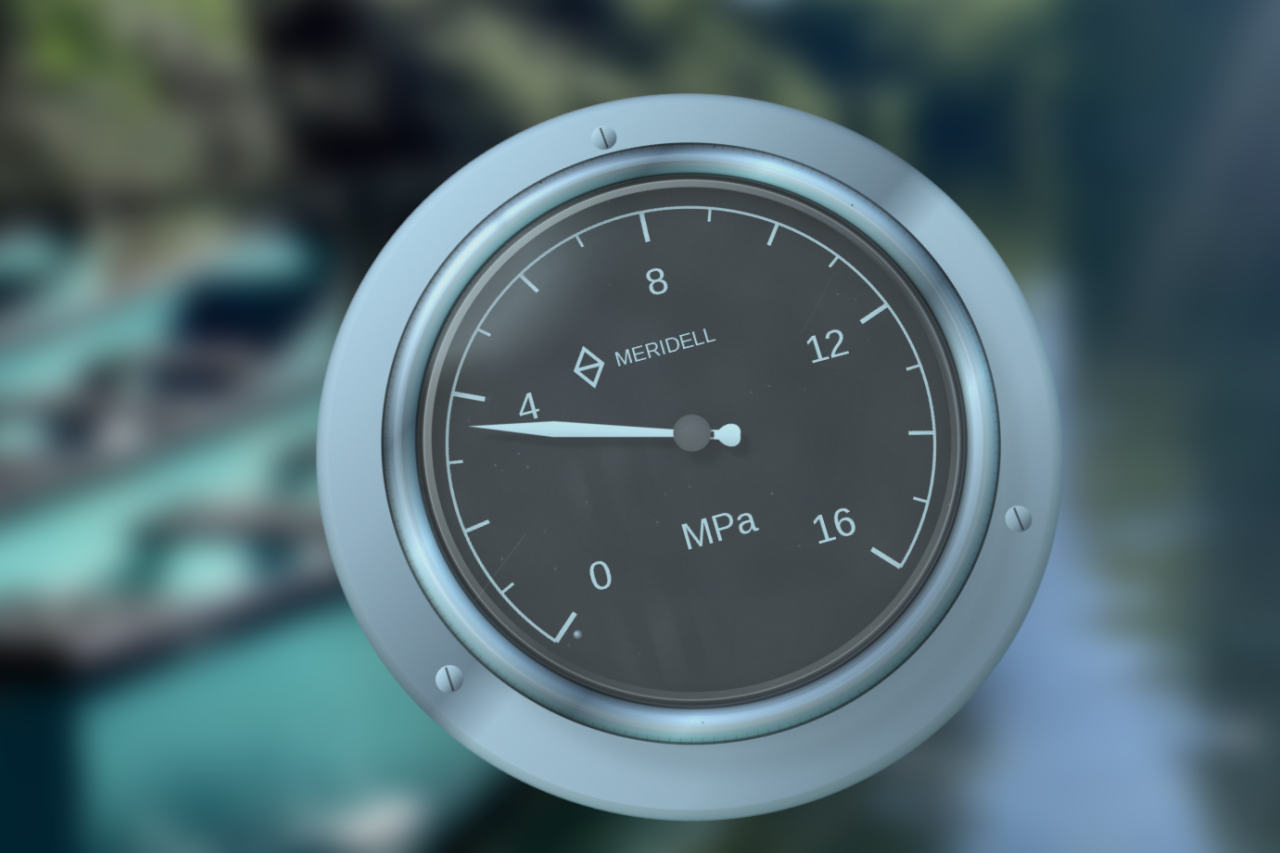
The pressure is 3.5
